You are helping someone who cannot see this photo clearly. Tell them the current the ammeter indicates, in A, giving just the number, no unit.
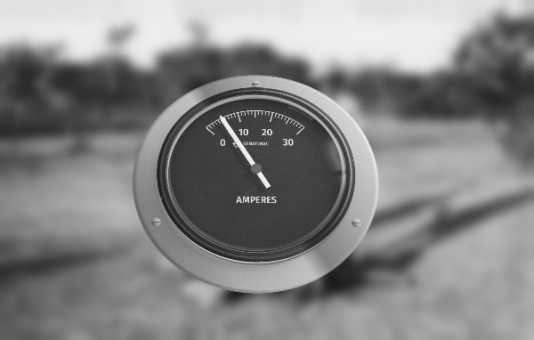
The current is 5
